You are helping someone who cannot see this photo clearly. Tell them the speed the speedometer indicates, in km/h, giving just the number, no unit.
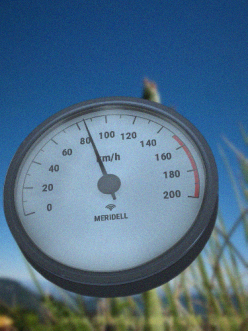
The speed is 85
